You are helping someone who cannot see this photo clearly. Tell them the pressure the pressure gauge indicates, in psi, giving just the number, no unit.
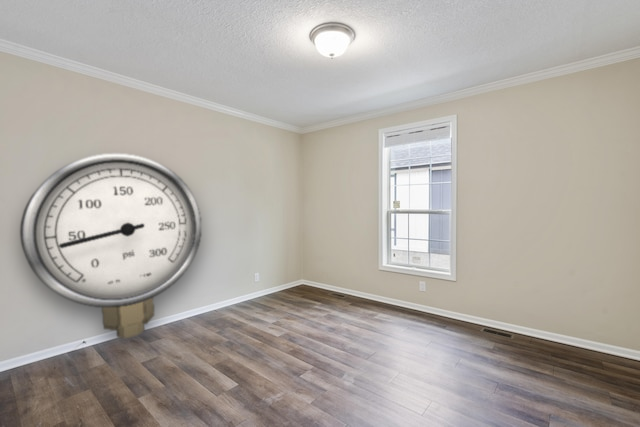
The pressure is 40
